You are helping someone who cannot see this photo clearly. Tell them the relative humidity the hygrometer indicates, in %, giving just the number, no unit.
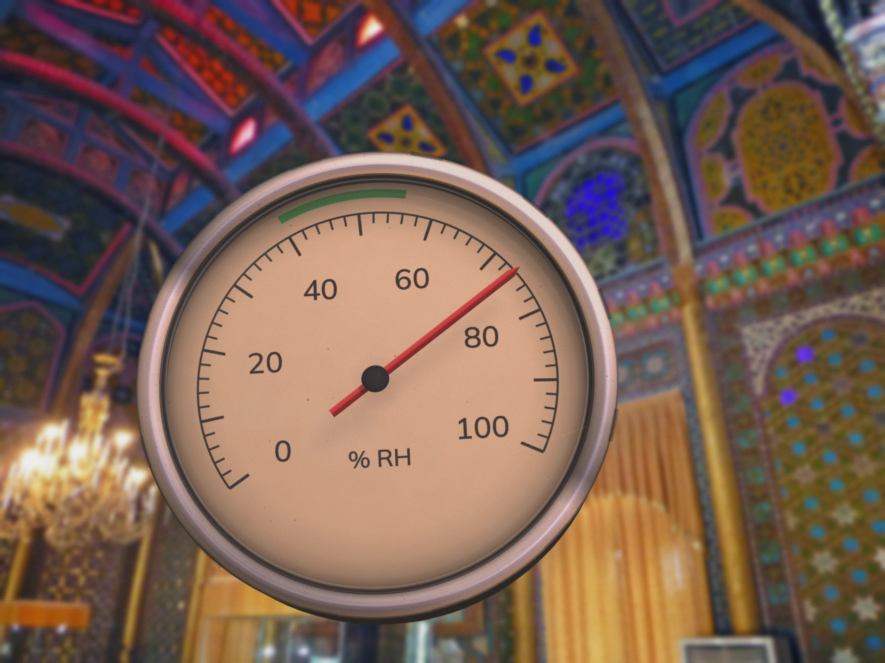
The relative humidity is 74
